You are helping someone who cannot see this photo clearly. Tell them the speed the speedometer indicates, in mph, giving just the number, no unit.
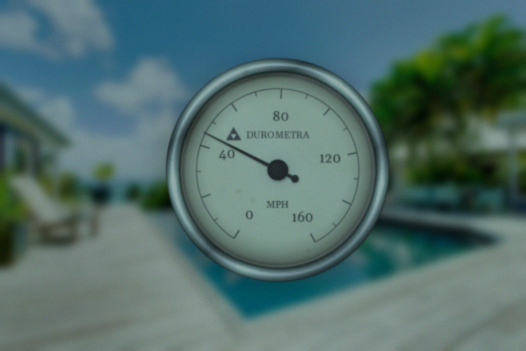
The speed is 45
